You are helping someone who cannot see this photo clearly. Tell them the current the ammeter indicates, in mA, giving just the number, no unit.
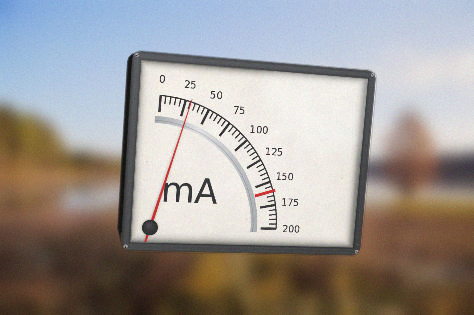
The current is 30
